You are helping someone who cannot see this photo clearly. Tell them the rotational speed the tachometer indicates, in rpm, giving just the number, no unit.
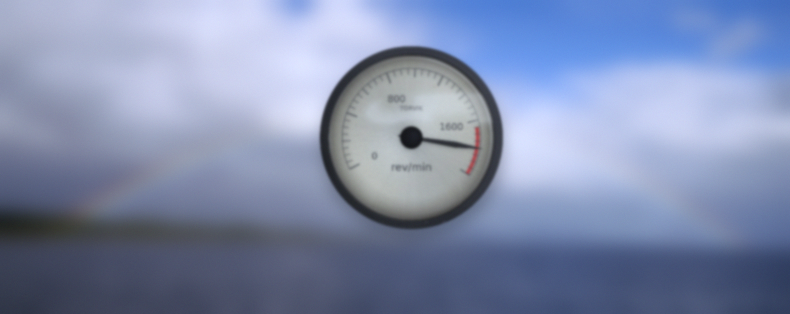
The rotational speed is 1800
